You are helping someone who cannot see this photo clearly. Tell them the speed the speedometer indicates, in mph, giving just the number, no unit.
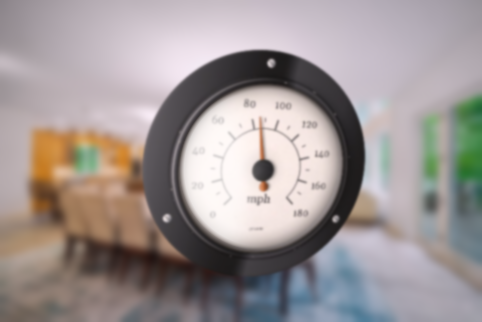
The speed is 85
